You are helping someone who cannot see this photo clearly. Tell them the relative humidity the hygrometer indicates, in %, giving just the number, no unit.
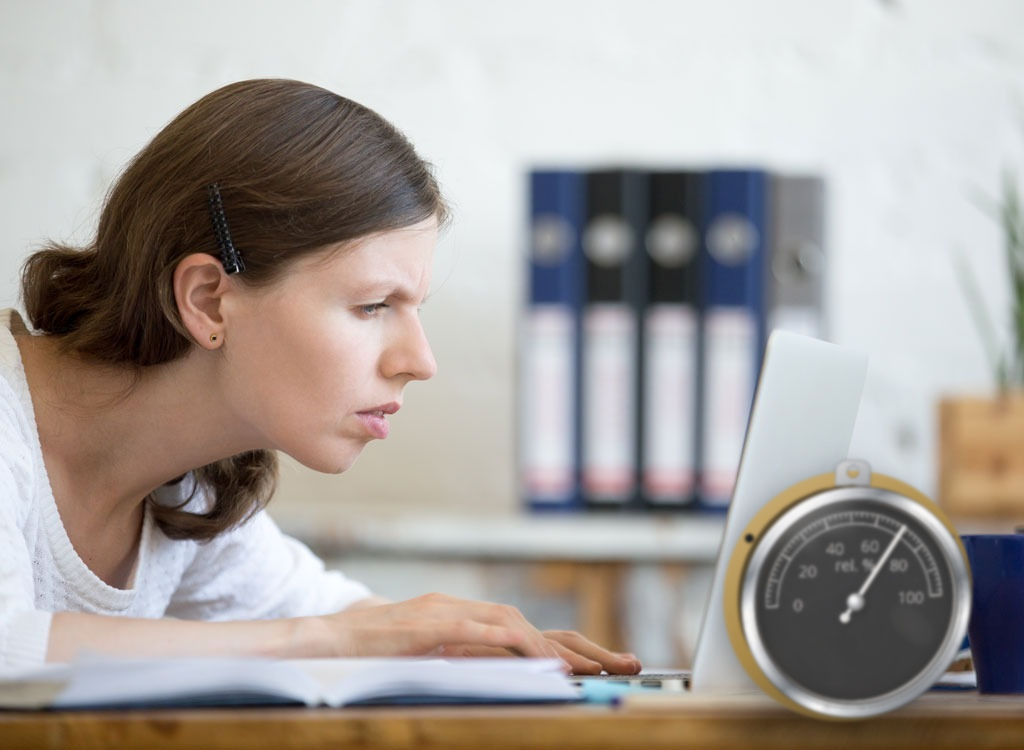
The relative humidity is 70
